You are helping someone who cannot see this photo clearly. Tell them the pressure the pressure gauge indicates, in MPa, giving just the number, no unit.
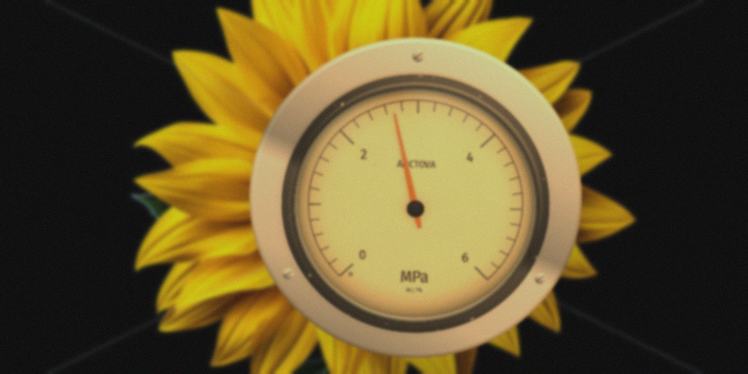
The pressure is 2.7
